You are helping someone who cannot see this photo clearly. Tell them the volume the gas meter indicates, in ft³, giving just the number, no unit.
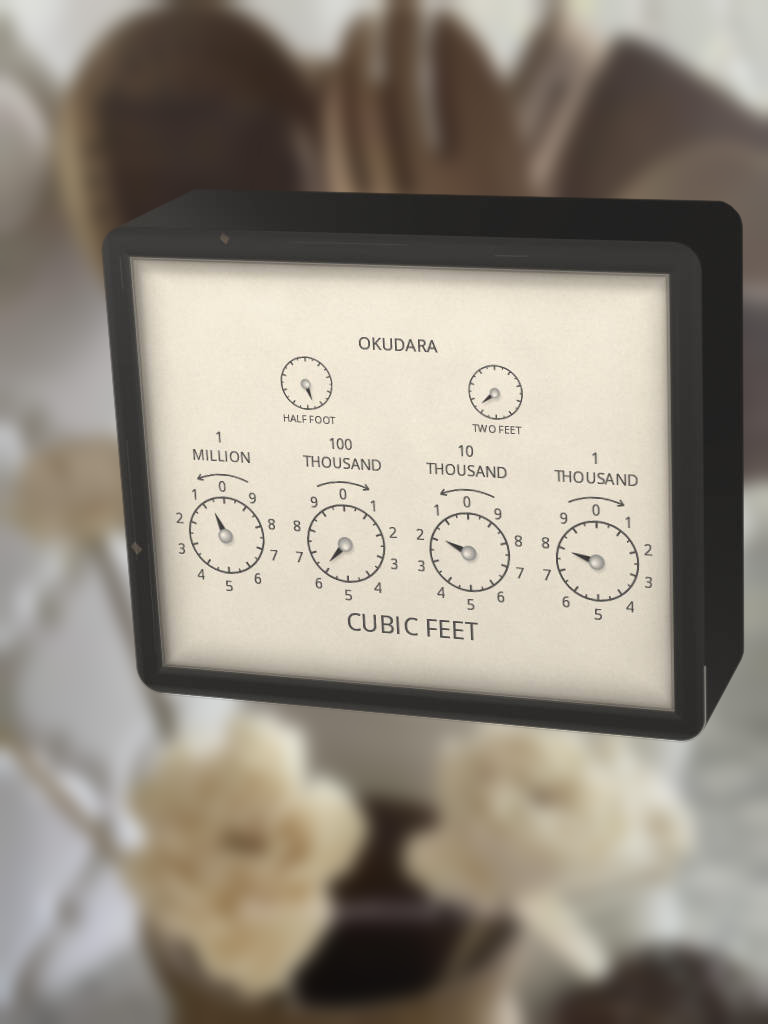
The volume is 61800
